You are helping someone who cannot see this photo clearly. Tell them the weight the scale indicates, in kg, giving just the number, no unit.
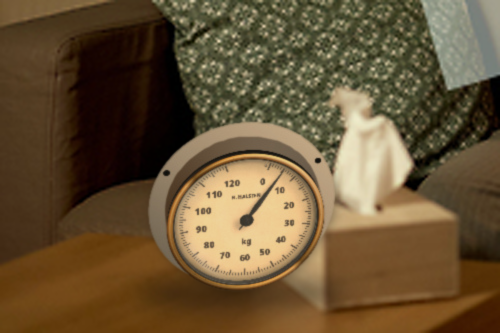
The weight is 5
